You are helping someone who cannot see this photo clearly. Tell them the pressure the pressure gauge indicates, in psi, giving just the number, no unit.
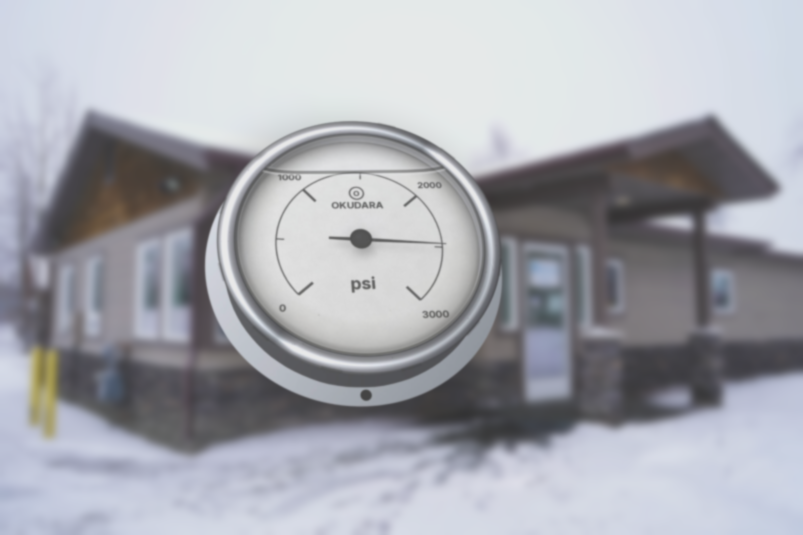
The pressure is 2500
